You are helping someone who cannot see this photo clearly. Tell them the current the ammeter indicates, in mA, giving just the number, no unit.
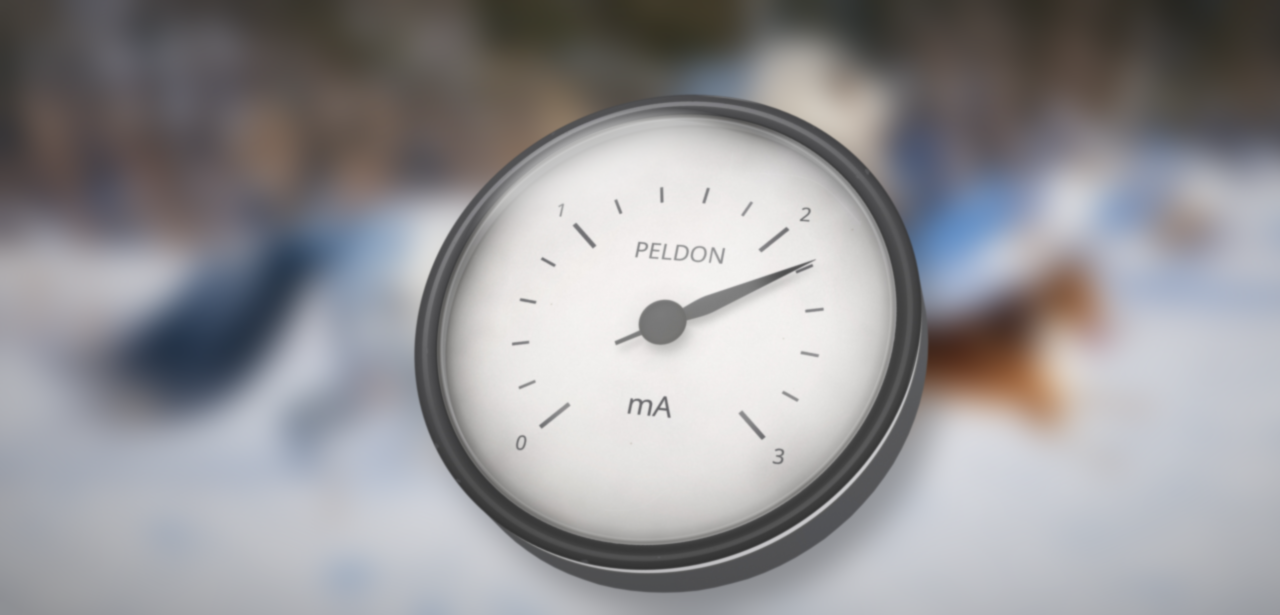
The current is 2.2
